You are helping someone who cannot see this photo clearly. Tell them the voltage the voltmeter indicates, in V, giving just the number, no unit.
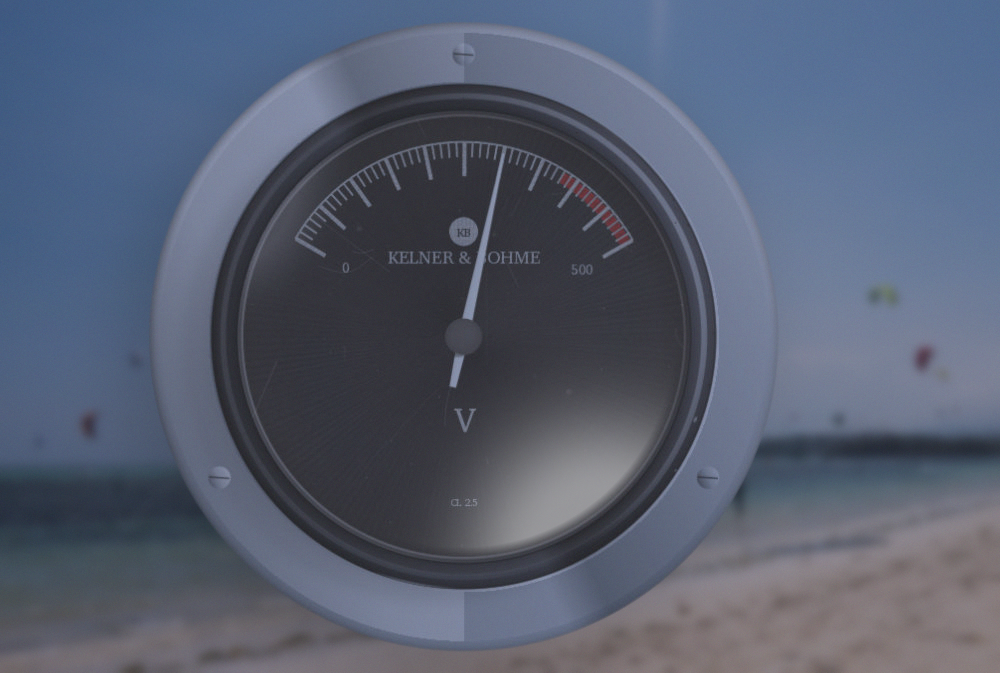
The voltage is 300
